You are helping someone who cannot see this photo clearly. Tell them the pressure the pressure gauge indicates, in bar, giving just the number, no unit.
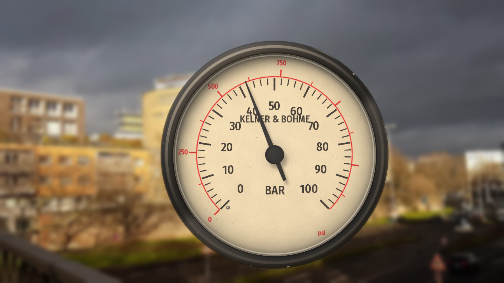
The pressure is 42
